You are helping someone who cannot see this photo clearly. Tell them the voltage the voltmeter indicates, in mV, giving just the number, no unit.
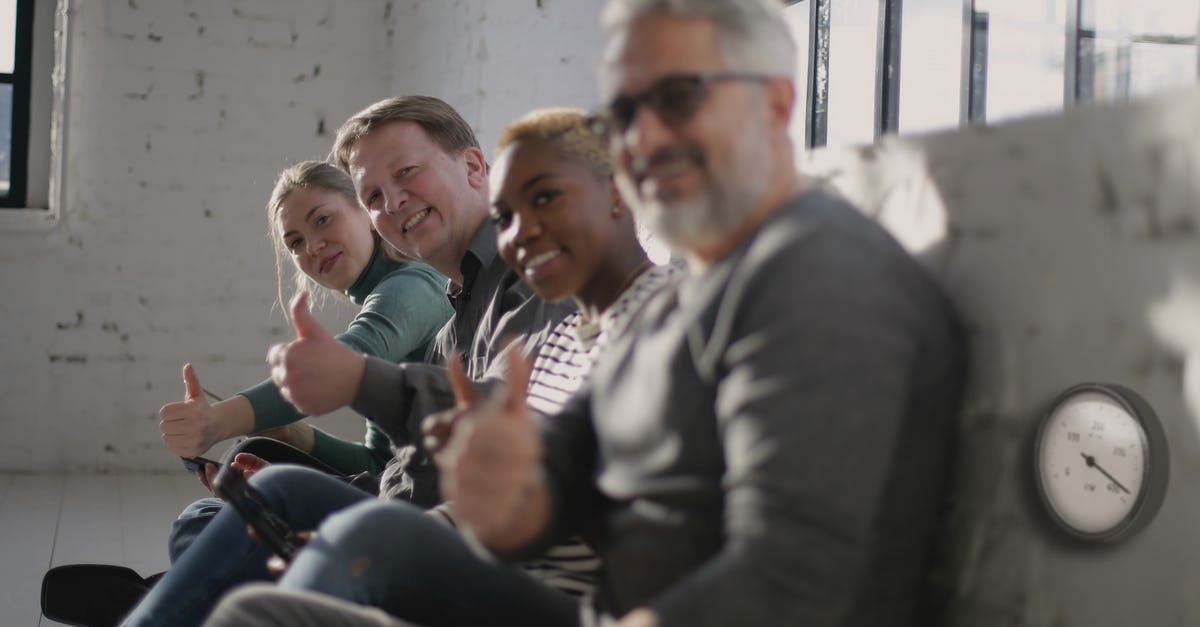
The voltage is 380
